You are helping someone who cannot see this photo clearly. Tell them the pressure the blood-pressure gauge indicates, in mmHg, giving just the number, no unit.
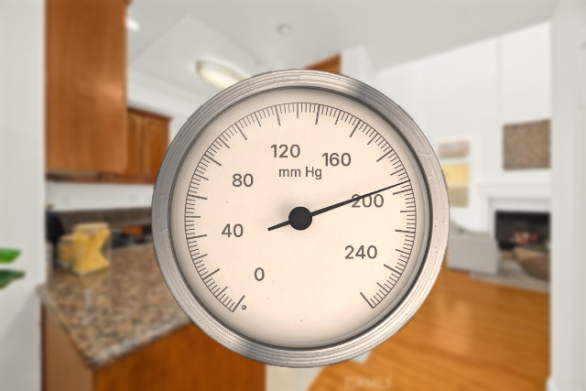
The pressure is 196
